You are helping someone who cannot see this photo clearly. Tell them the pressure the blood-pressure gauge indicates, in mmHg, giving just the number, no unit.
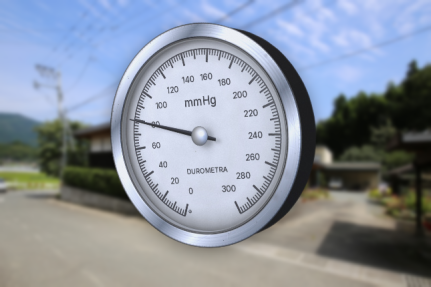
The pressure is 80
